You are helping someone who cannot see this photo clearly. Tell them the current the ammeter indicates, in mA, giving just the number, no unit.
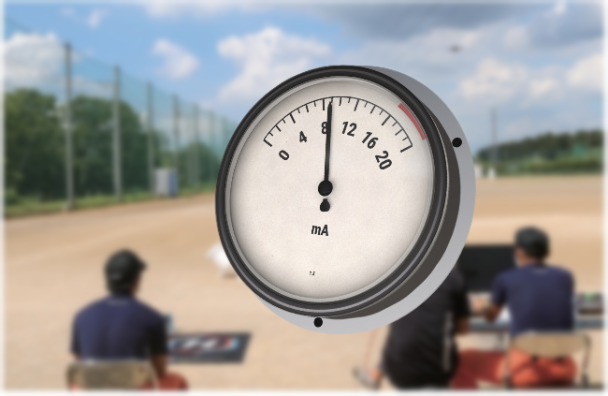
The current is 9
